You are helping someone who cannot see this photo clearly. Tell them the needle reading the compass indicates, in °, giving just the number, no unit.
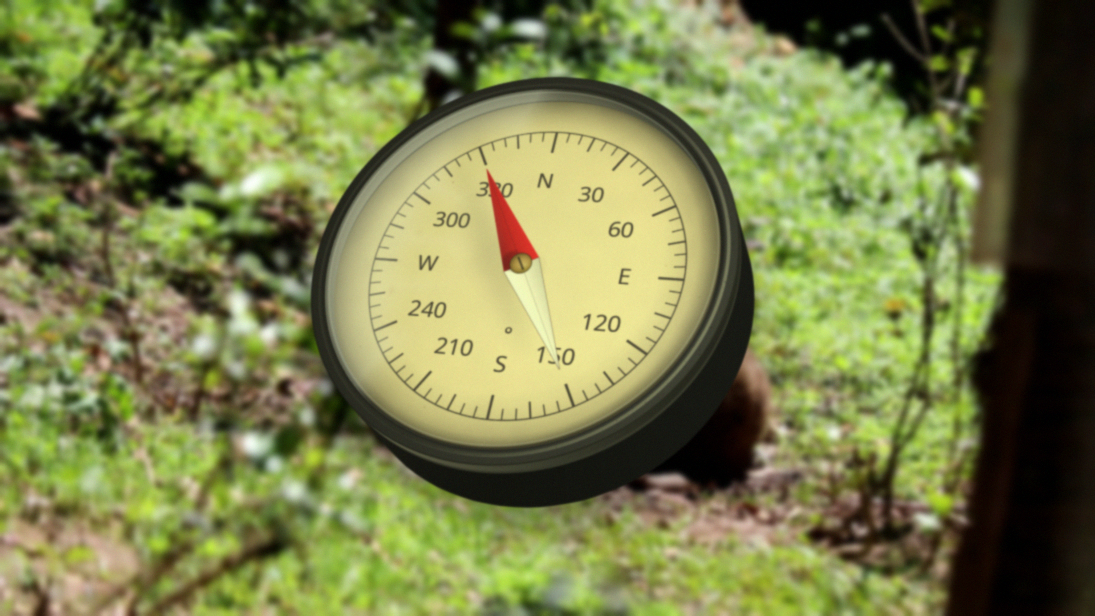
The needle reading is 330
